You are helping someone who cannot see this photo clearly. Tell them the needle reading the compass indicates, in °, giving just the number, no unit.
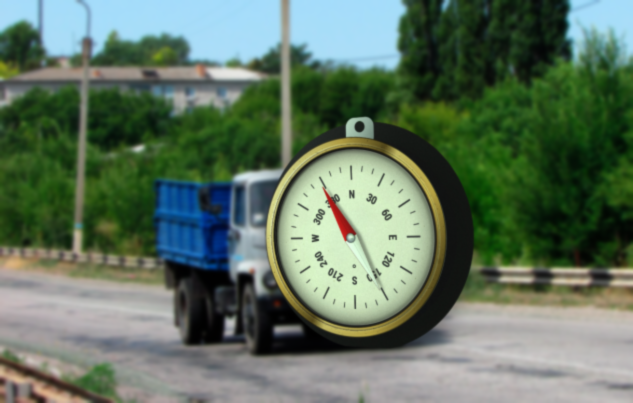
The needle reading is 330
